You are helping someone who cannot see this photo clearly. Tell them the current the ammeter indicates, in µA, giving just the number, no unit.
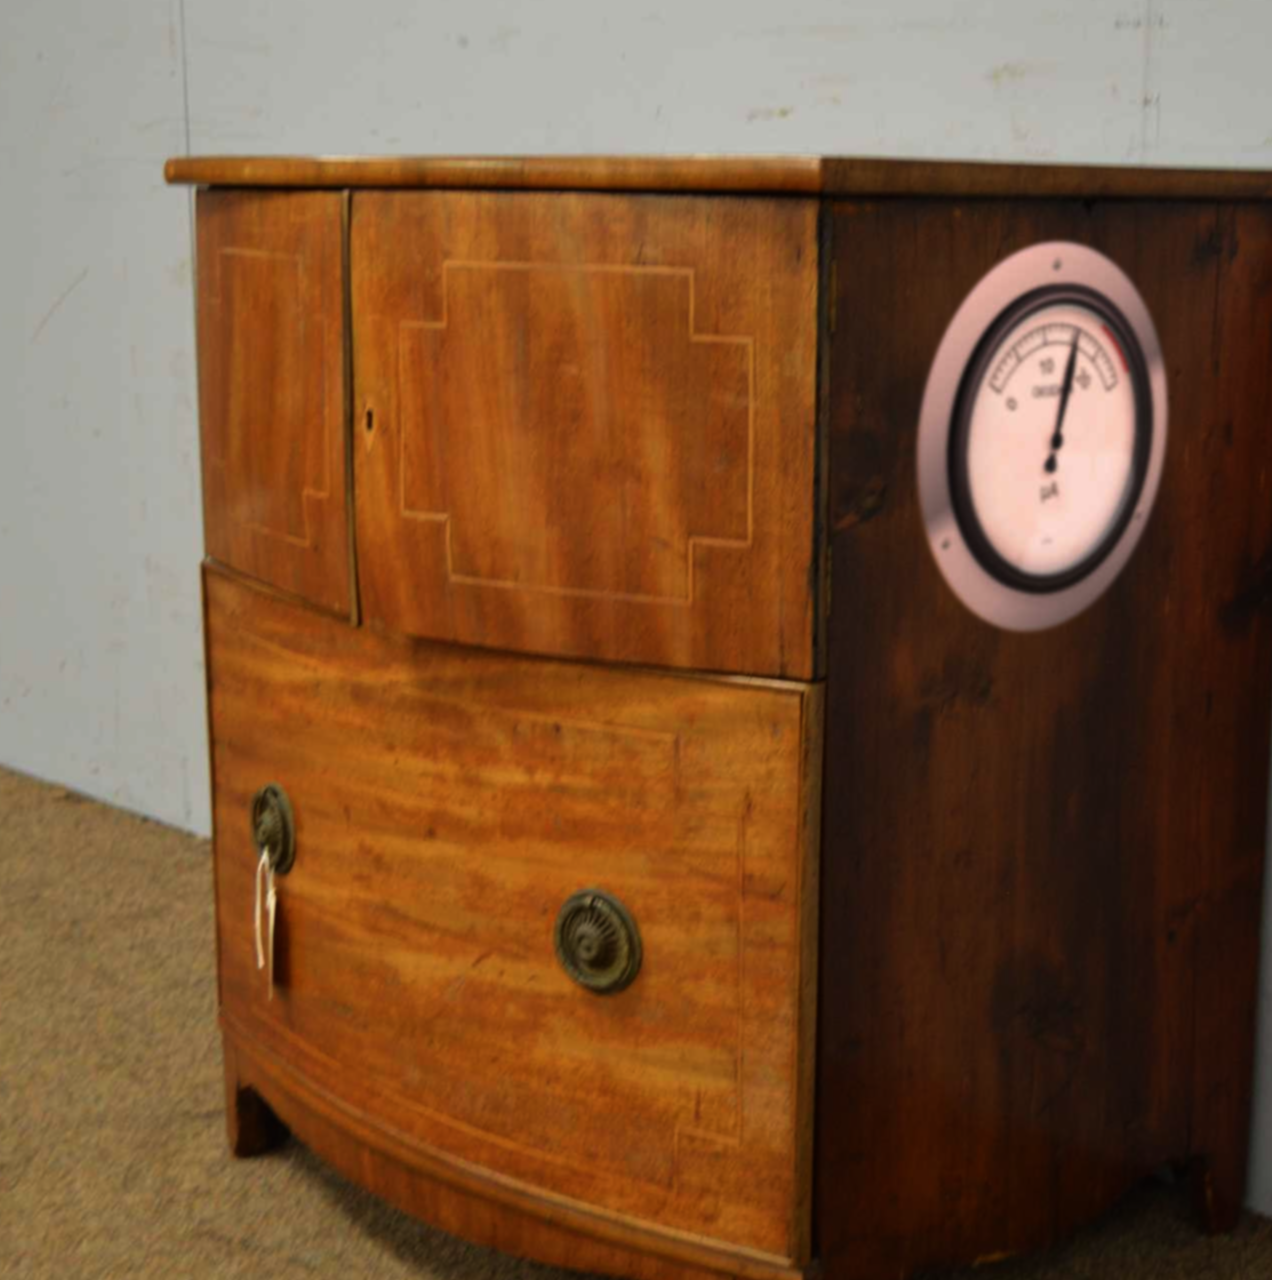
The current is 15
